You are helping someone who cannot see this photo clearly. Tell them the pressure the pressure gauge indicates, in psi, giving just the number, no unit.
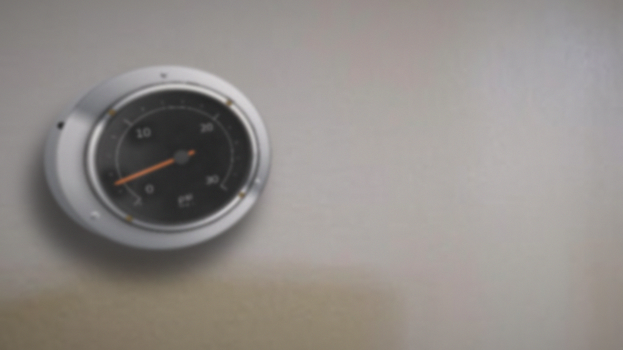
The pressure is 3
